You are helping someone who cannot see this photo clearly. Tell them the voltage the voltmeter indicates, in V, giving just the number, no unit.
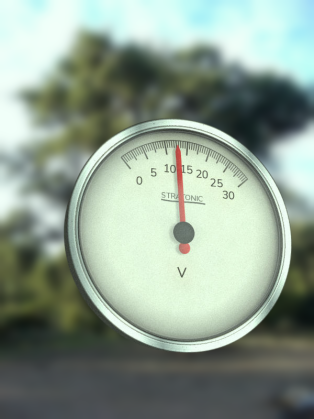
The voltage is 12.5
